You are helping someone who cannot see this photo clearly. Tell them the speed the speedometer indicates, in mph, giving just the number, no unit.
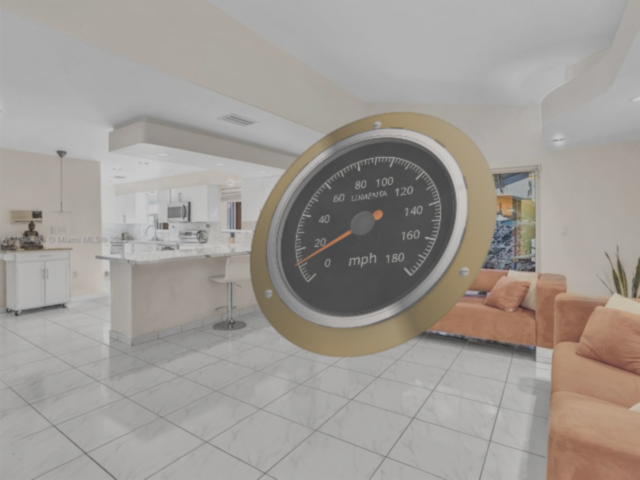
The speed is 10
